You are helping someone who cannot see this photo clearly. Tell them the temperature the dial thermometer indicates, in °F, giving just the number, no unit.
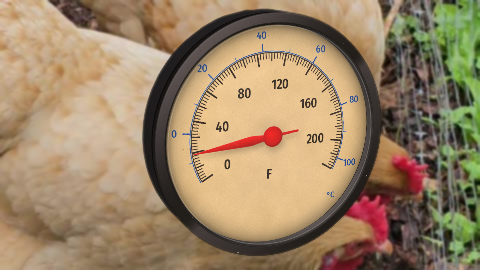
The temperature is 20
